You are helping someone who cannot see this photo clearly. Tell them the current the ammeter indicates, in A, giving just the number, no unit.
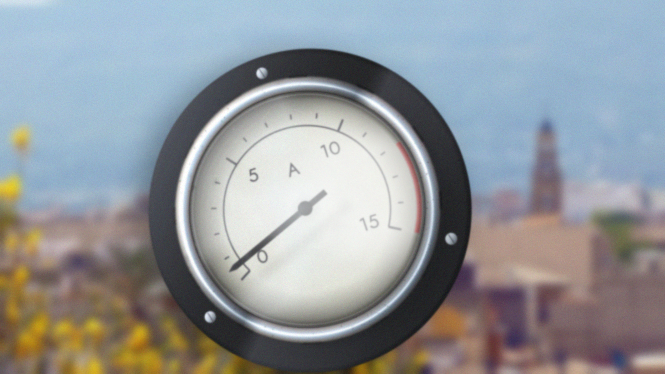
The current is 0.5
